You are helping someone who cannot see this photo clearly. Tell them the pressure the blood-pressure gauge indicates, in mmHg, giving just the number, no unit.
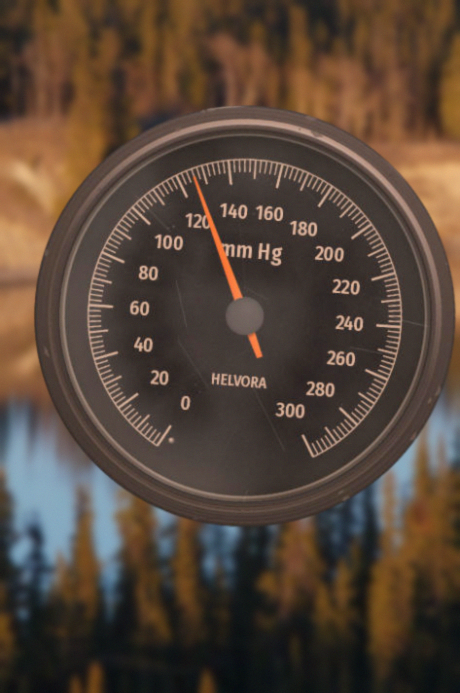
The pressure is 126
